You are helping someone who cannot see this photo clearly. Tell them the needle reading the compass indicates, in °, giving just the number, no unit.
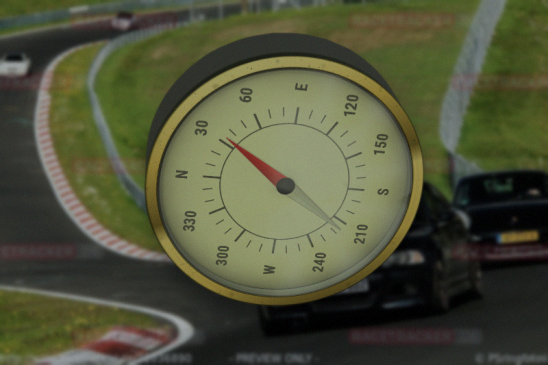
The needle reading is 35
